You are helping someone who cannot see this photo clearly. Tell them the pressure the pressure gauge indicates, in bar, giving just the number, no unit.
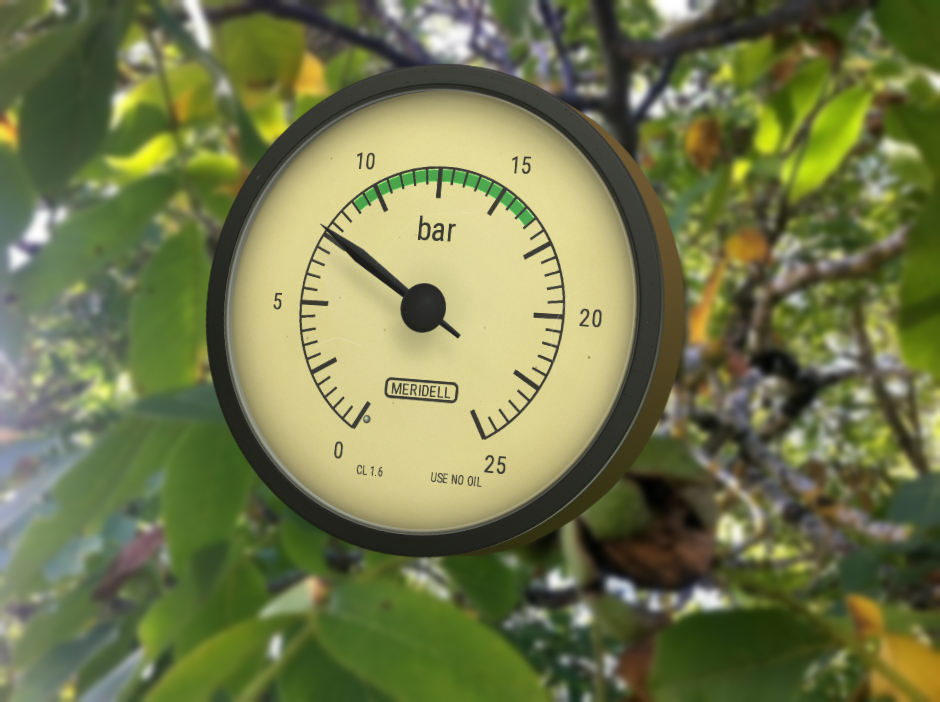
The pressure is 7.75
